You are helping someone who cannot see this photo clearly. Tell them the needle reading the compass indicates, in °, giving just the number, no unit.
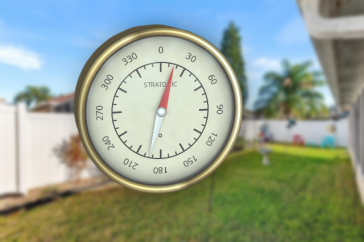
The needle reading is 15
